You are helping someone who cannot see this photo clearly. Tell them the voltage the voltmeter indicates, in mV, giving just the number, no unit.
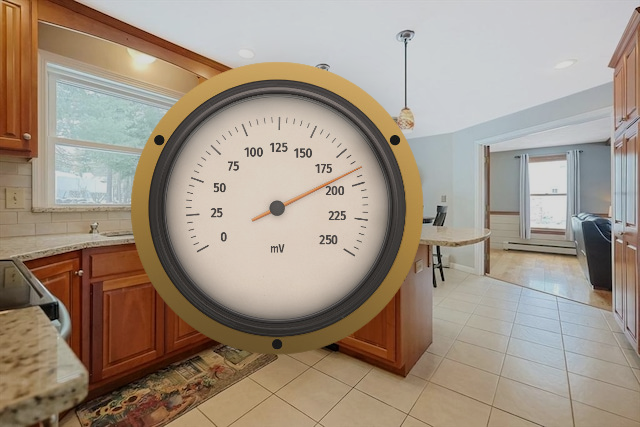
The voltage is 190
